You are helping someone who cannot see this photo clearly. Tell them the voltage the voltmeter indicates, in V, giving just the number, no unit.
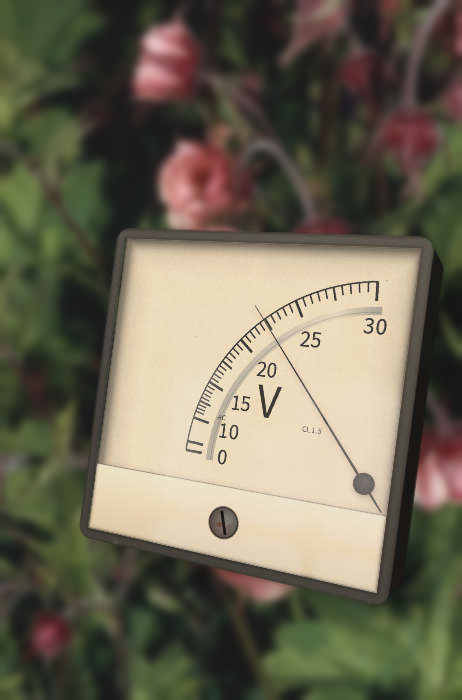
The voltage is 22.5
